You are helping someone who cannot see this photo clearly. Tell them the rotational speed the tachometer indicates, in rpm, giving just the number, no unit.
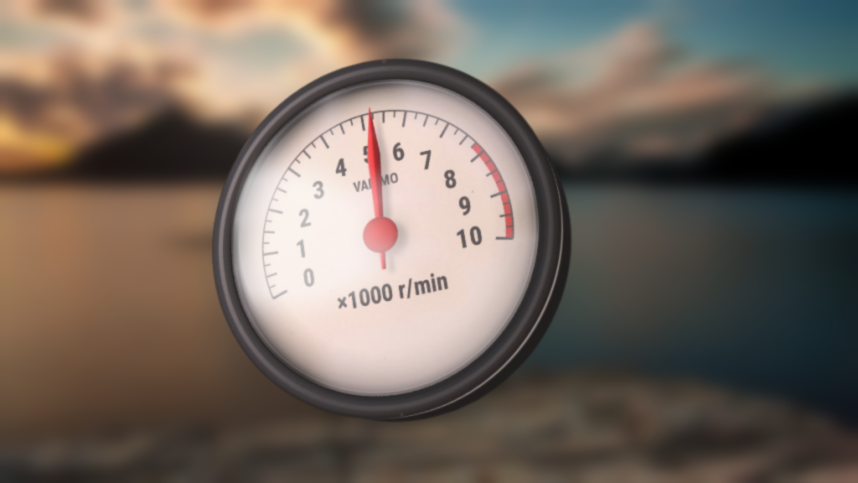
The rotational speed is 5250
